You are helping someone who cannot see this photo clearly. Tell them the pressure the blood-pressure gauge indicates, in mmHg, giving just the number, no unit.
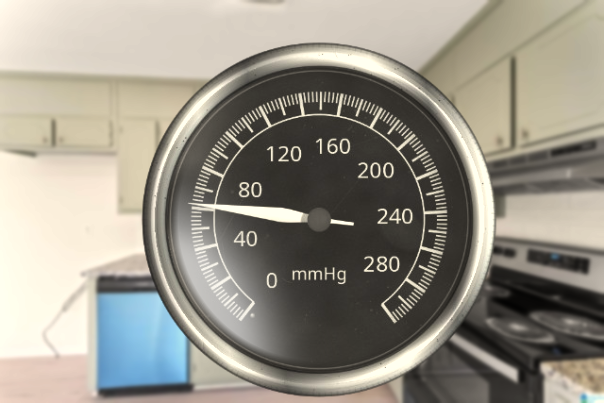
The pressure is 62
